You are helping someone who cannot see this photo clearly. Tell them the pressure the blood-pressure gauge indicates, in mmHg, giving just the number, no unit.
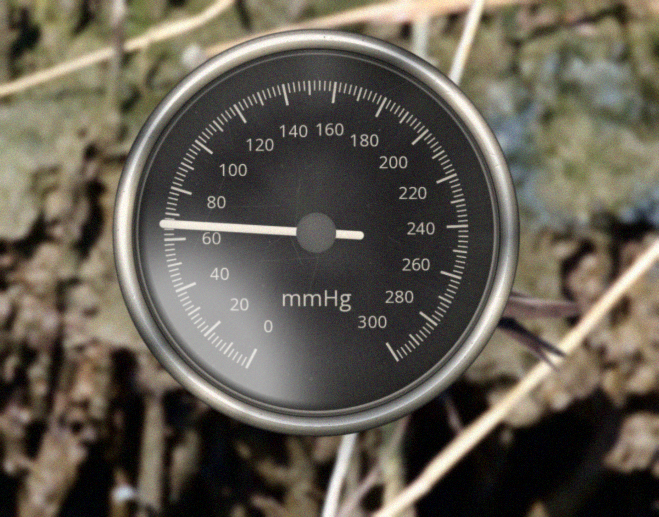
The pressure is 66
